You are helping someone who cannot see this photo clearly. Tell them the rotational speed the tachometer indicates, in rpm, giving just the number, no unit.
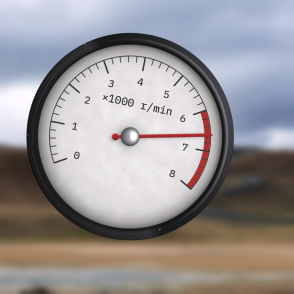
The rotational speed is 6600
